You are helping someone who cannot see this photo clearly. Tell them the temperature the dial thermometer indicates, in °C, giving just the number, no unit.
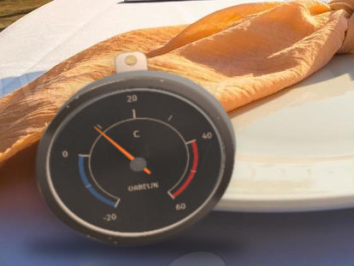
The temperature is 10
